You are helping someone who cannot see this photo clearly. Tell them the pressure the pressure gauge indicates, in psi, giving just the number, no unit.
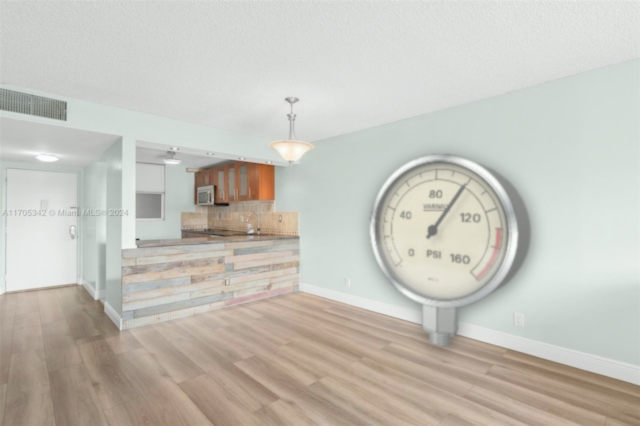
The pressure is 100
